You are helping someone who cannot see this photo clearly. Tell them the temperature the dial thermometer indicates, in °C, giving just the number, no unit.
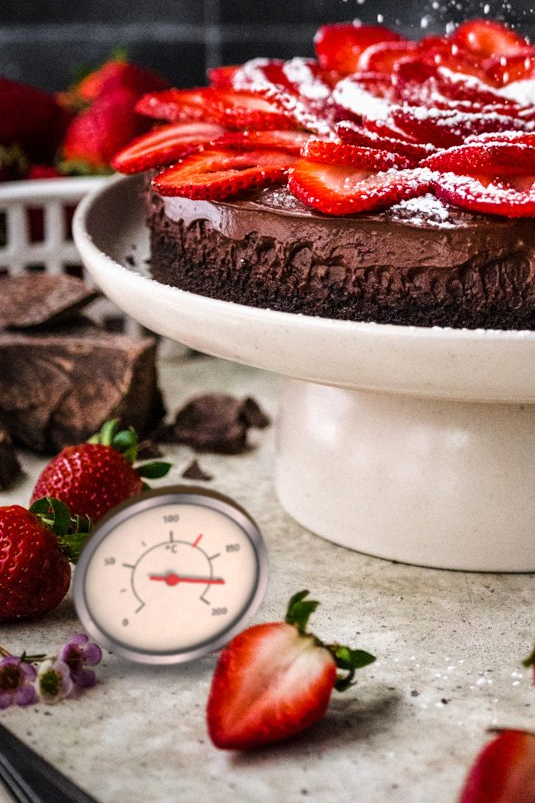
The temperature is 175
